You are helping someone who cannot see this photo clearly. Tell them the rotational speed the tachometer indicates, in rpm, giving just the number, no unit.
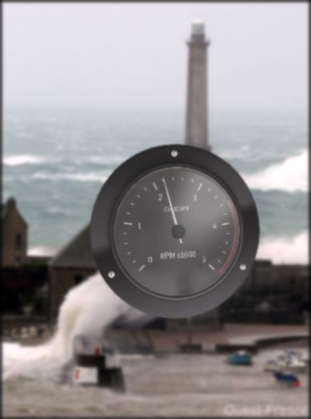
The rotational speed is 2200
